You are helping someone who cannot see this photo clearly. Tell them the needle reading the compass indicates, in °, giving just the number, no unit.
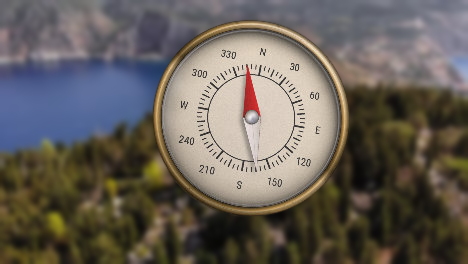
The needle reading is 345
